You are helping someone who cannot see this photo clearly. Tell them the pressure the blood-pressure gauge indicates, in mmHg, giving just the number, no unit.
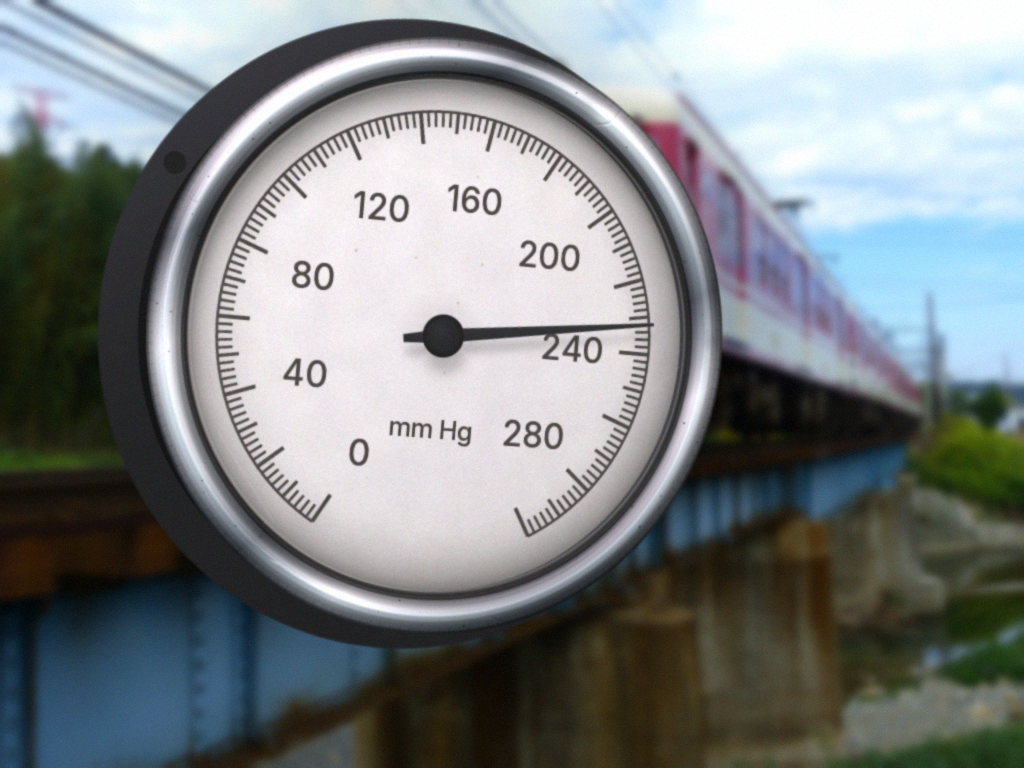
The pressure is 232
